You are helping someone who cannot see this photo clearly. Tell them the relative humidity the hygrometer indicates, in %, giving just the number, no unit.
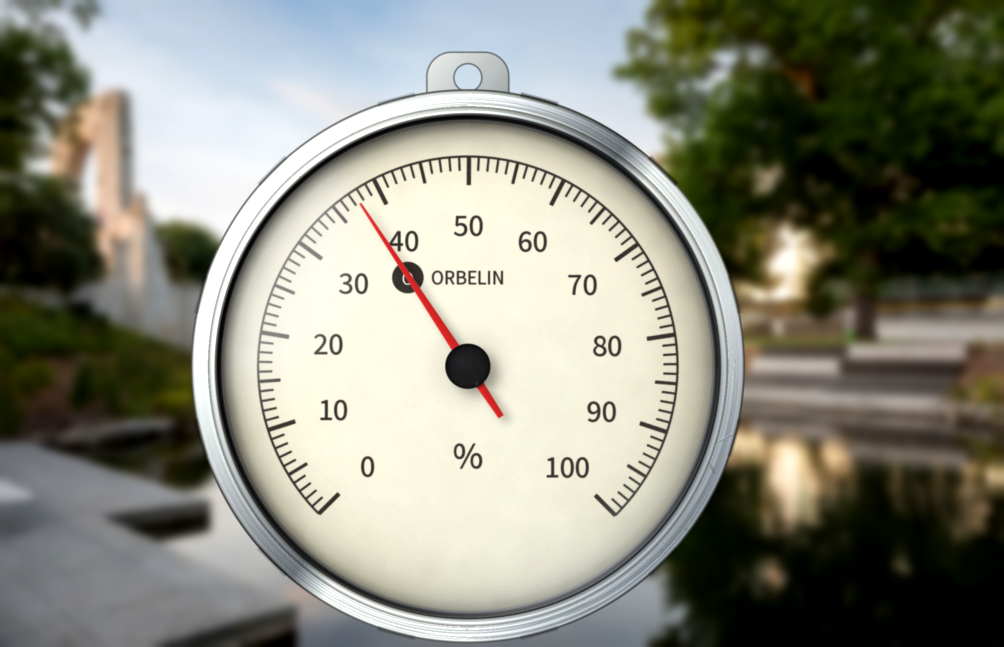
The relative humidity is 37.5
